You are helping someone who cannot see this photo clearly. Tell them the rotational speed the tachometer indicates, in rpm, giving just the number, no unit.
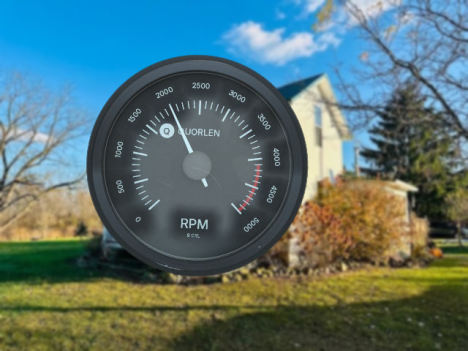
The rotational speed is 2000
